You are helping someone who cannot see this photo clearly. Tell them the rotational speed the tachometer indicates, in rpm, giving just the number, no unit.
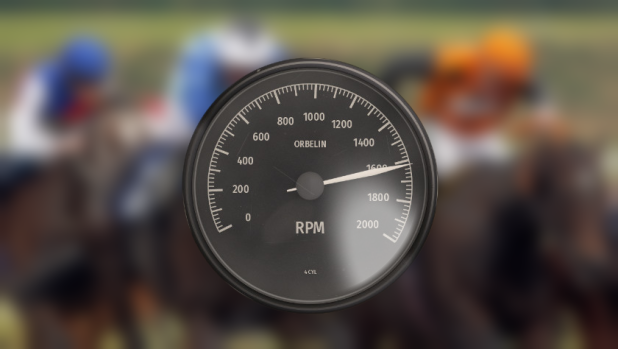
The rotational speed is 1620
